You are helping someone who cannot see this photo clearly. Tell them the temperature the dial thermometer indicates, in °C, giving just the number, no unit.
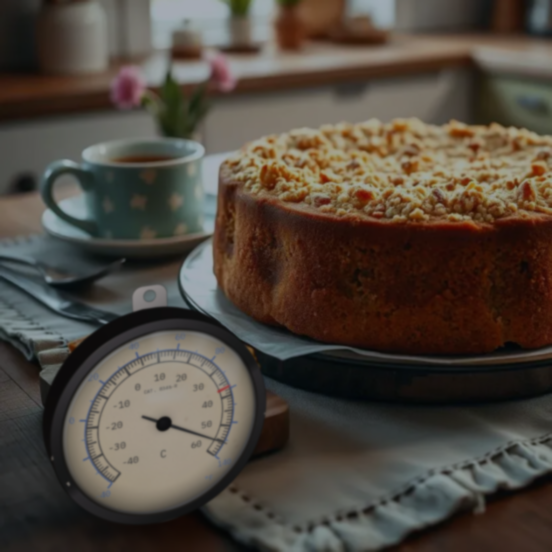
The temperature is 55
